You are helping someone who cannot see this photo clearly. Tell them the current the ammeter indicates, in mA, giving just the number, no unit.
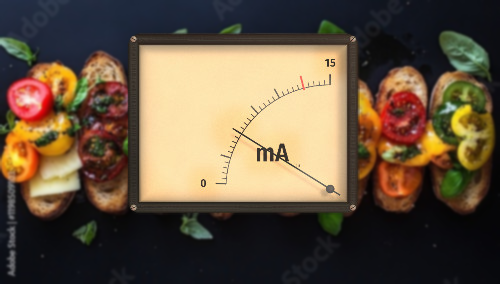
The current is 5
